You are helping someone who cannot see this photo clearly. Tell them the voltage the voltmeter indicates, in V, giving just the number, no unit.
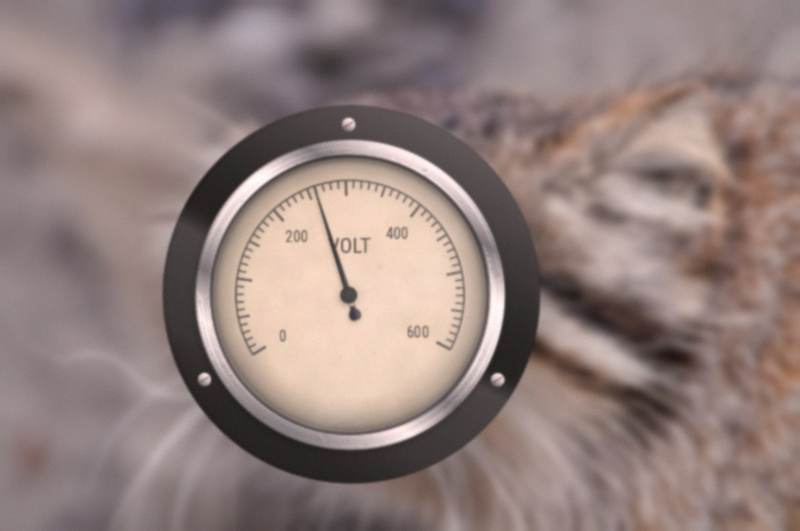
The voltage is 260
